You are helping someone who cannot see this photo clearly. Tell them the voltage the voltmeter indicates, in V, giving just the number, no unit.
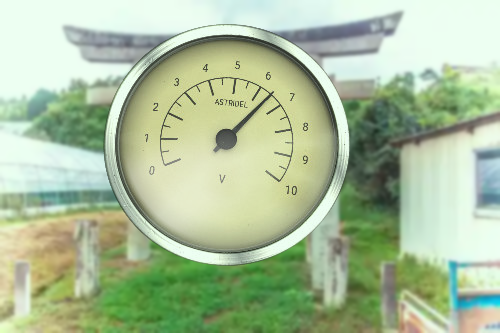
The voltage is 6.5
